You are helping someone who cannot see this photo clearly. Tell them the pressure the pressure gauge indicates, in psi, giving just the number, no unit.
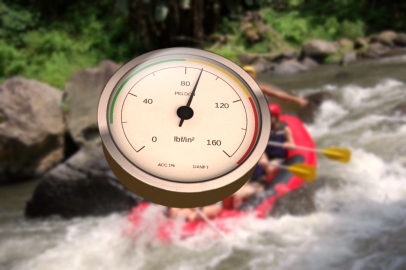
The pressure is 90
